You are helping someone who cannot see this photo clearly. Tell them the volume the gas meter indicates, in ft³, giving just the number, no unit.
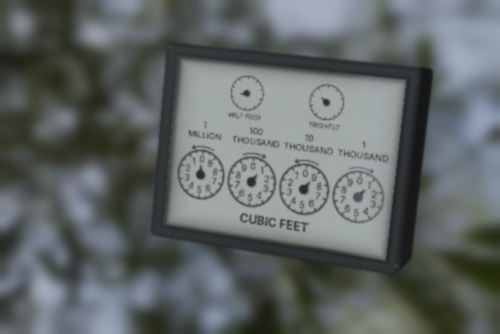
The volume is 9100
